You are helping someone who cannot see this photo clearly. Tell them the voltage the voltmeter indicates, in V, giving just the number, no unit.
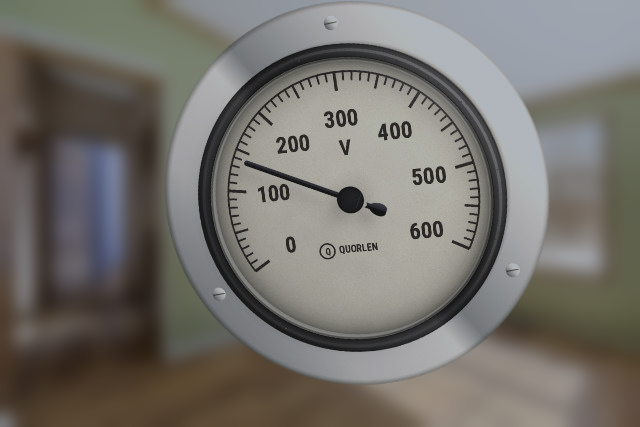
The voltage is 140
